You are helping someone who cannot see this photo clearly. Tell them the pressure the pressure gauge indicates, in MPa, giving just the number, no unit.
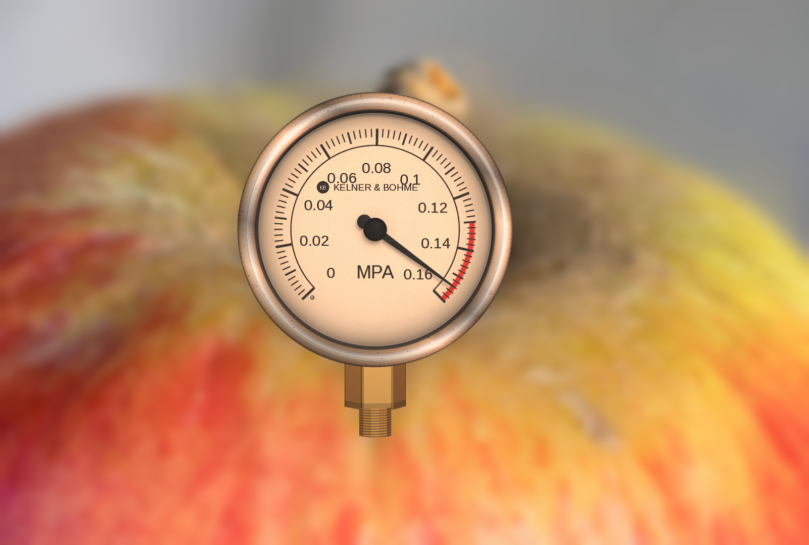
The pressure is 0.154
